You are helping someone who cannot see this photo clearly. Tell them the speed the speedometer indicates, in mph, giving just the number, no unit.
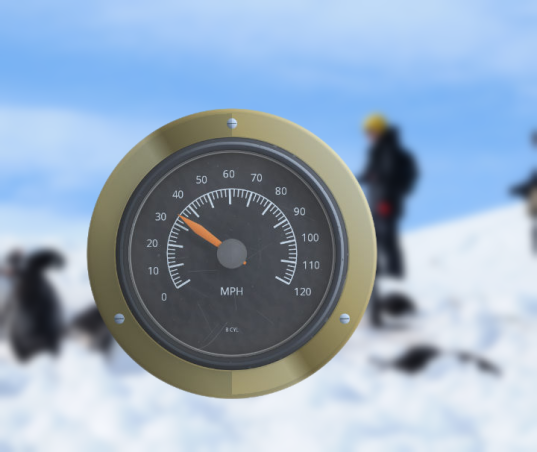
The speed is 34
